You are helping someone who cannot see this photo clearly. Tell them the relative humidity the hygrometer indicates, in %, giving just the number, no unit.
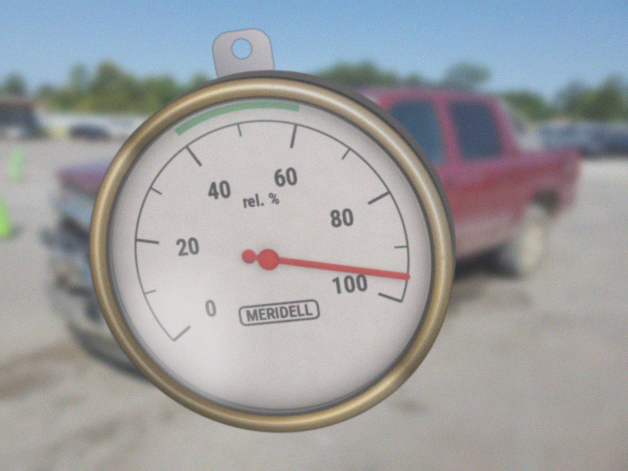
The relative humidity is 95
